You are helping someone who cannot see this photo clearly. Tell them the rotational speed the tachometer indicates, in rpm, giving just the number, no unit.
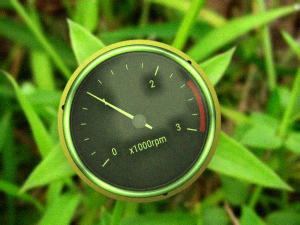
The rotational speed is 1000
